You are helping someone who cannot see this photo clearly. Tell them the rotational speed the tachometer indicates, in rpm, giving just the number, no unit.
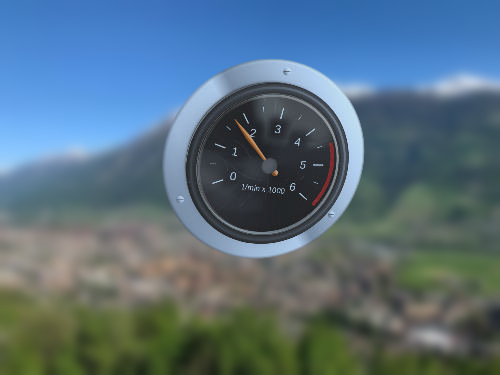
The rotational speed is 1750
